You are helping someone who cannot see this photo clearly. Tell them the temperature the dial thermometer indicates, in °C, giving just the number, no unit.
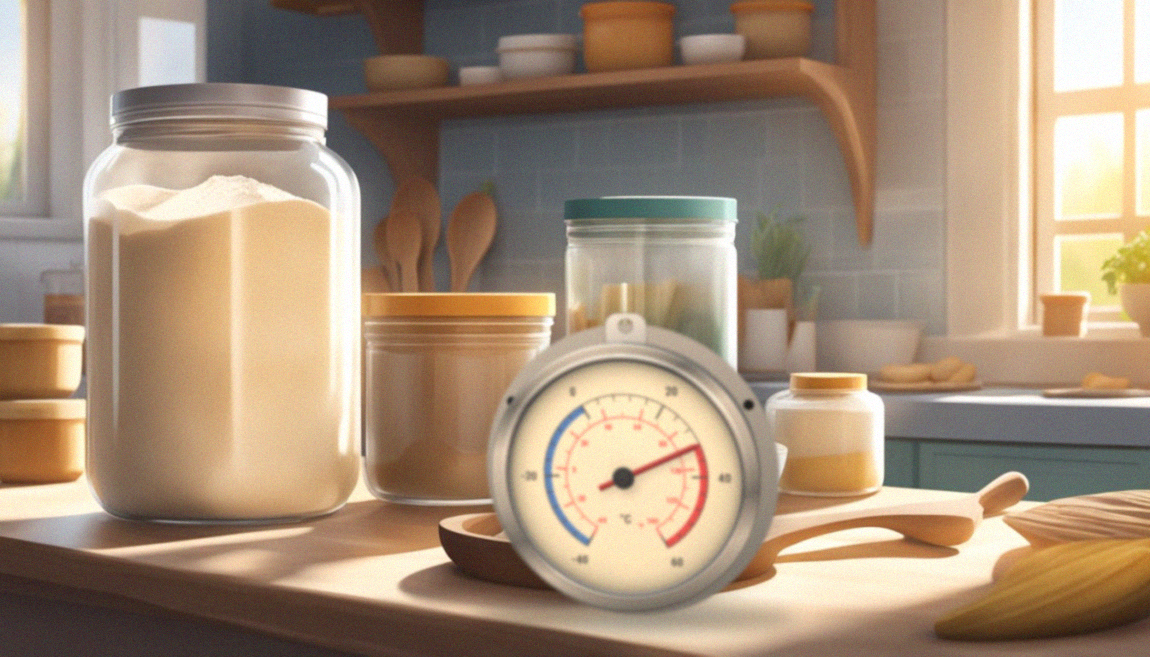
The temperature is 32
